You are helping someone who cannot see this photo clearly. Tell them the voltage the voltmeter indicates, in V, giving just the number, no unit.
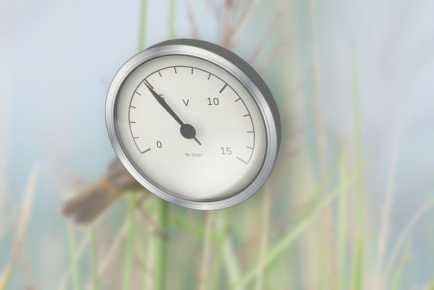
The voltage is 5
